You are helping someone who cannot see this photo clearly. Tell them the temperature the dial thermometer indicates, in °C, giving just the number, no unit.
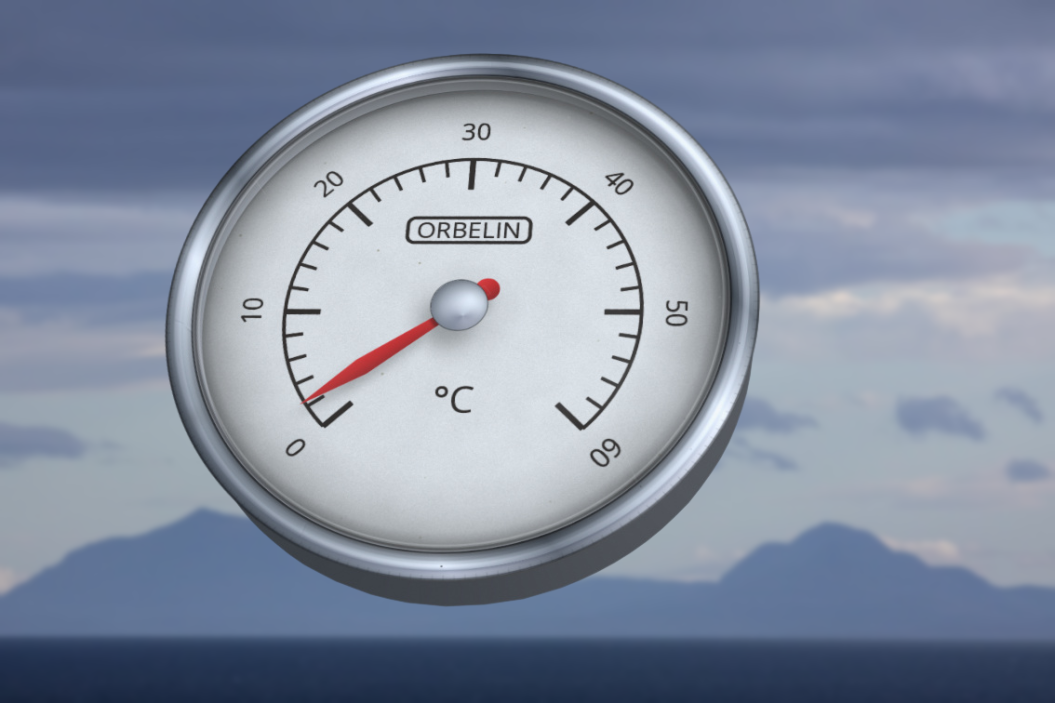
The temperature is 2
